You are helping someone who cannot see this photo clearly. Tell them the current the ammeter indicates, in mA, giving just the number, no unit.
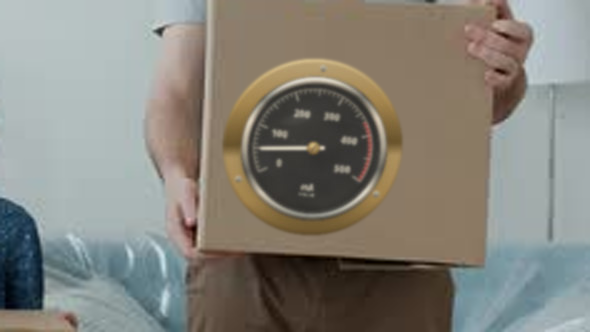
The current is 50
